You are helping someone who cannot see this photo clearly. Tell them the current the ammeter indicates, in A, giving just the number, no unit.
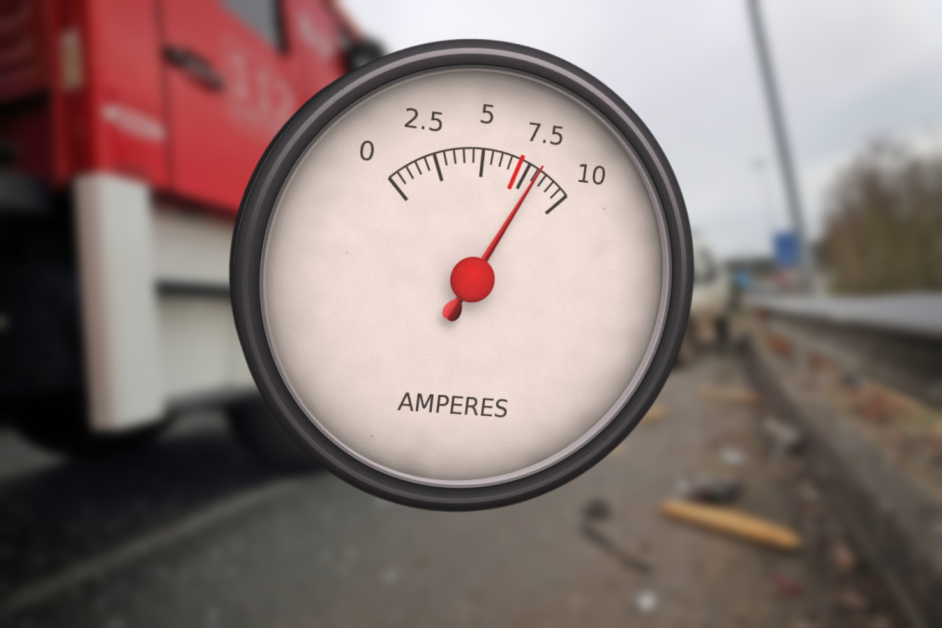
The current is 8
